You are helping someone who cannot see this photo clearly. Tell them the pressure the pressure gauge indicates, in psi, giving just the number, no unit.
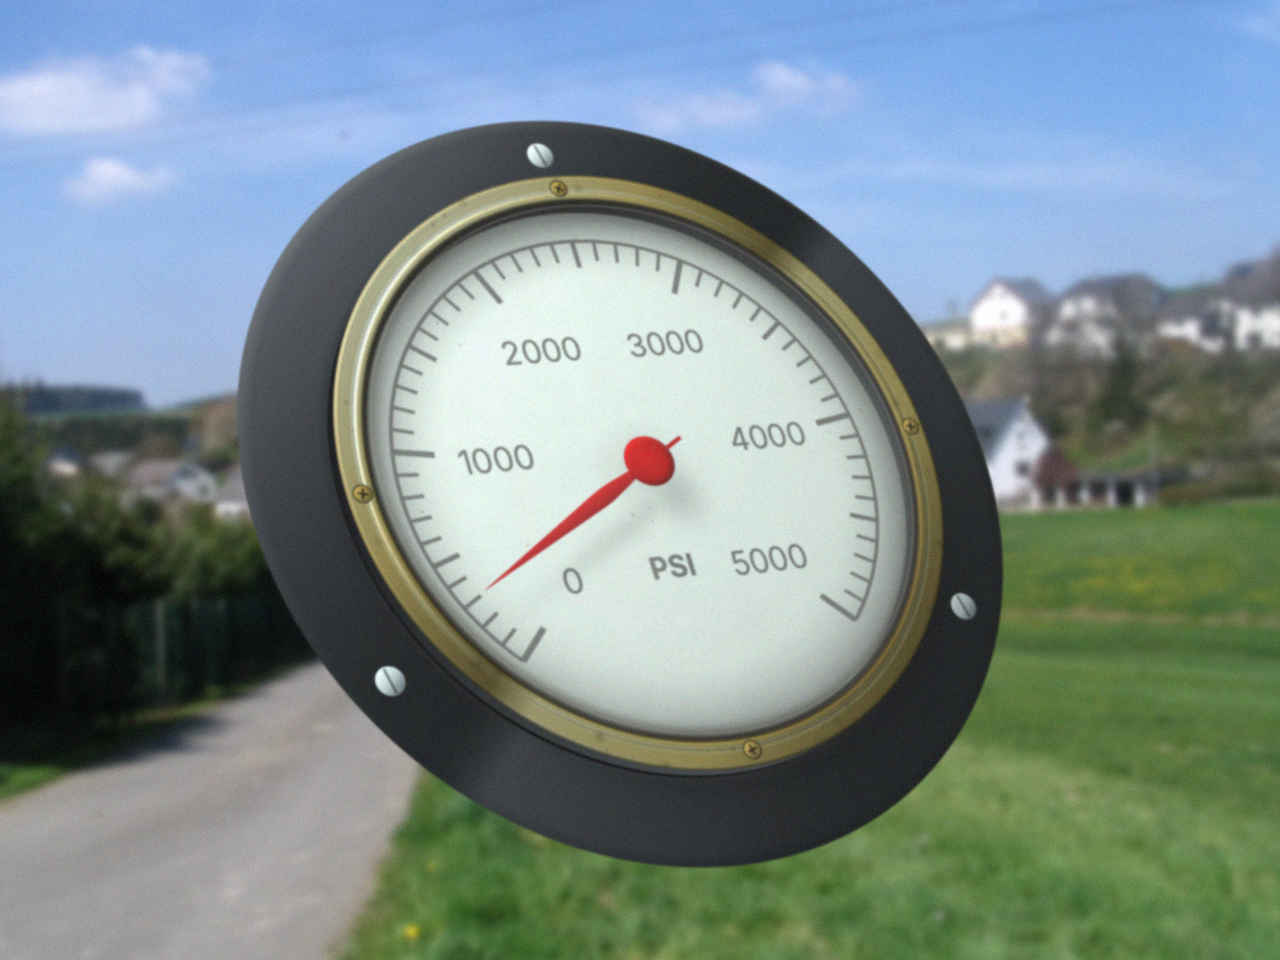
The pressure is 300
